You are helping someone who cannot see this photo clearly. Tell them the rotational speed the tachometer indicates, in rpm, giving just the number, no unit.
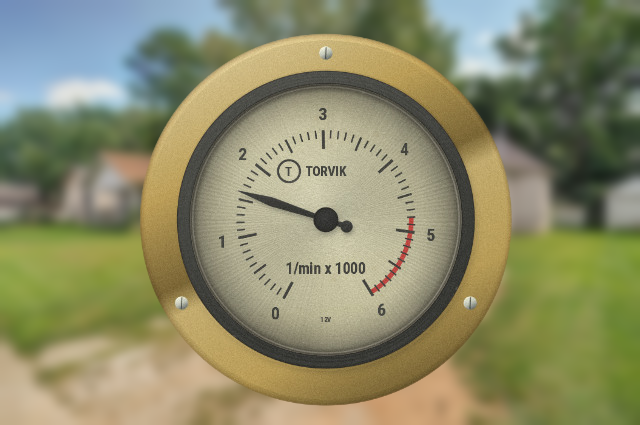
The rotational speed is 1600
